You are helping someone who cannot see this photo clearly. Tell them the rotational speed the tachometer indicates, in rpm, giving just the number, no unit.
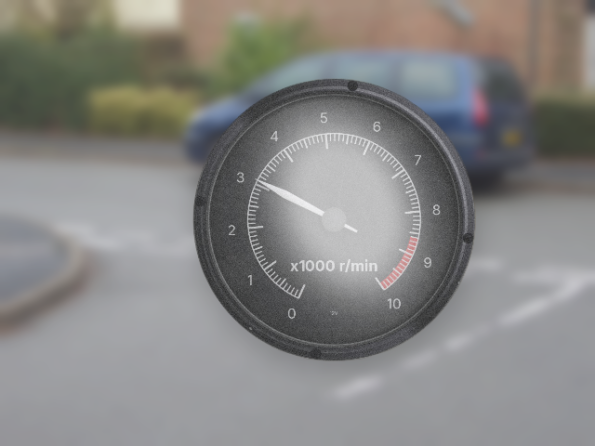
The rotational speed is 3100
